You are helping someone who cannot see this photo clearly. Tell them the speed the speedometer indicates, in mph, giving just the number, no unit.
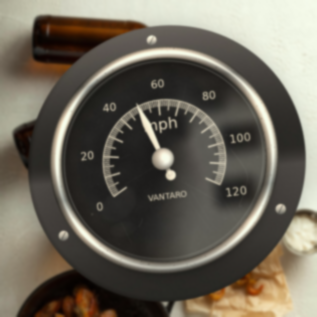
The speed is 50
